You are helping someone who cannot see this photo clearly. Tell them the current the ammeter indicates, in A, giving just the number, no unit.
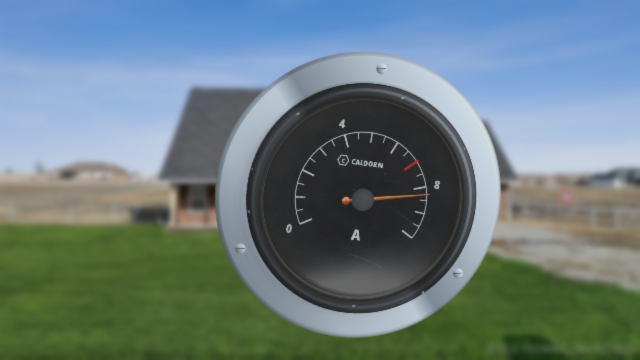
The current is 8.25
